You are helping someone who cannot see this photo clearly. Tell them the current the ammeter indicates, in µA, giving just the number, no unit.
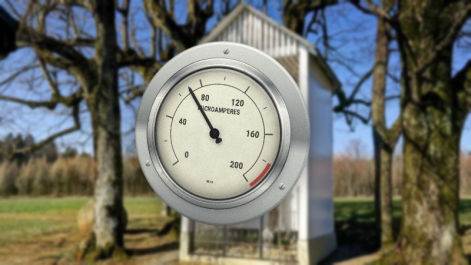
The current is 70
